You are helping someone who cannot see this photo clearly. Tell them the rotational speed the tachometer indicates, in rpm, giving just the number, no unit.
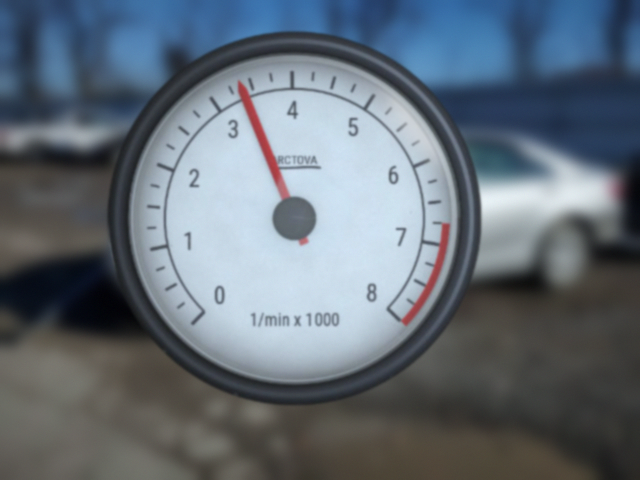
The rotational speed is 3375
